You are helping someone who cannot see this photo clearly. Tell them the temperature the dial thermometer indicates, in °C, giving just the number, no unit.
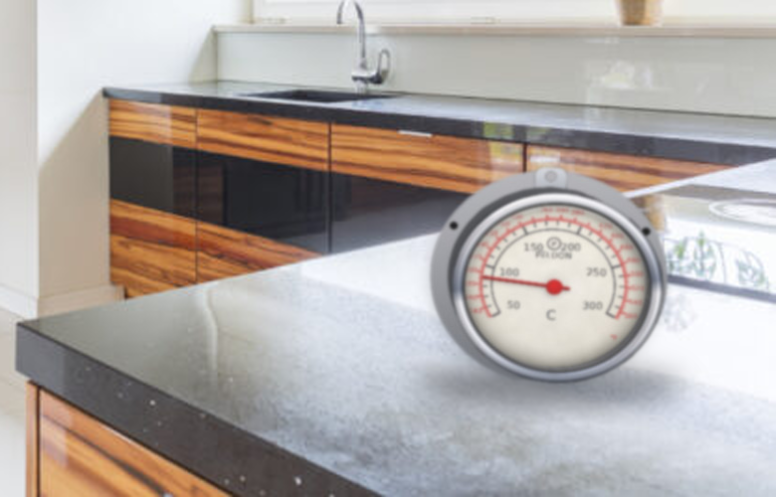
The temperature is 90
